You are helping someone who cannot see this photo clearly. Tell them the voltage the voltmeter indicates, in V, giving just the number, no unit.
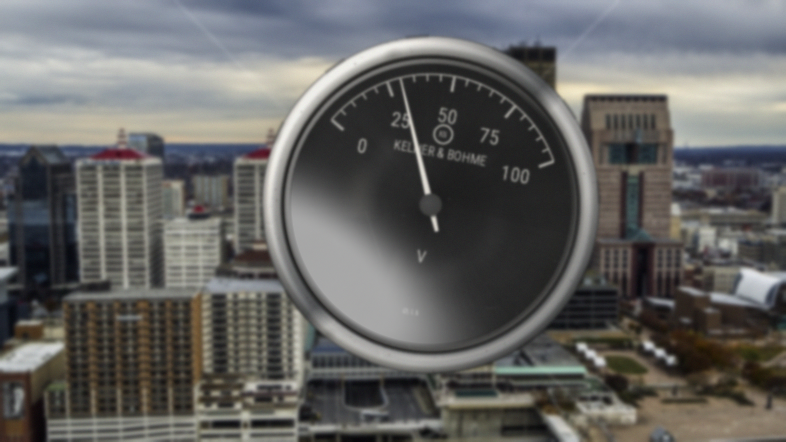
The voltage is 30
